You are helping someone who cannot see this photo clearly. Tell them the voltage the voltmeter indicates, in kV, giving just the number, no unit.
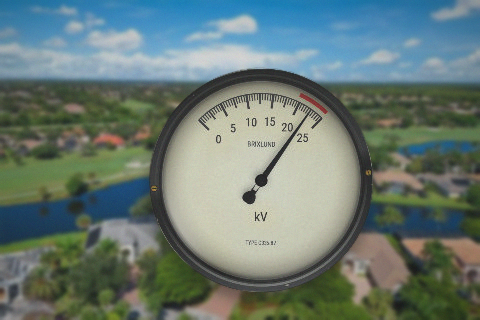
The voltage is 22.5
